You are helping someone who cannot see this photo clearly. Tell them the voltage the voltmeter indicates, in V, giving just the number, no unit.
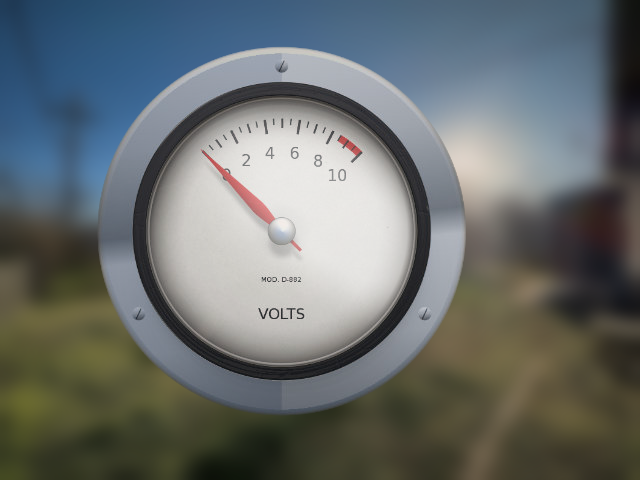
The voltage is 0
